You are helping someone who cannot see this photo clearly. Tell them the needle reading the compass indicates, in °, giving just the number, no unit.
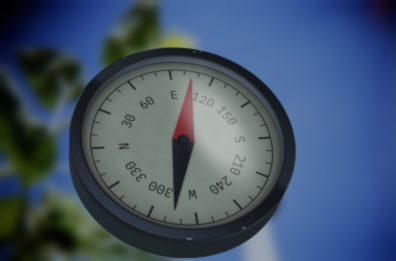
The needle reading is 105
